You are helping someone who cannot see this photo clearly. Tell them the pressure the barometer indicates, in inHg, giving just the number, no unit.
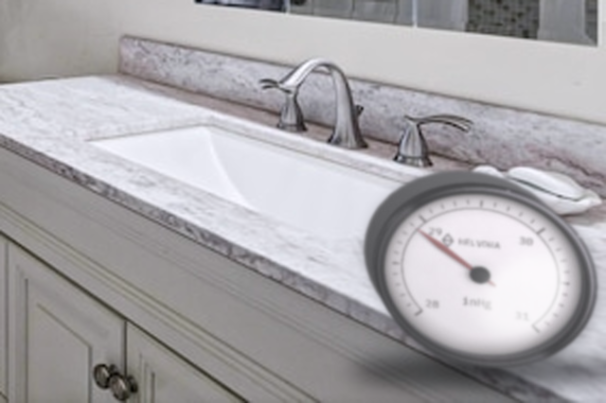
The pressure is 28.9
